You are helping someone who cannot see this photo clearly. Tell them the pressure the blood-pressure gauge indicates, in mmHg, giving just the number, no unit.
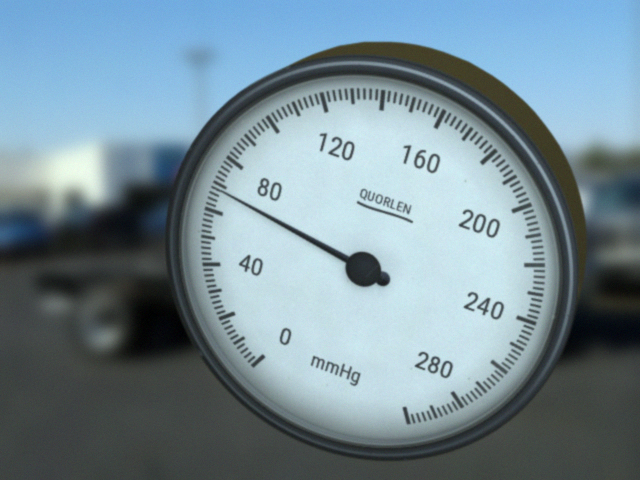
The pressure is 70
